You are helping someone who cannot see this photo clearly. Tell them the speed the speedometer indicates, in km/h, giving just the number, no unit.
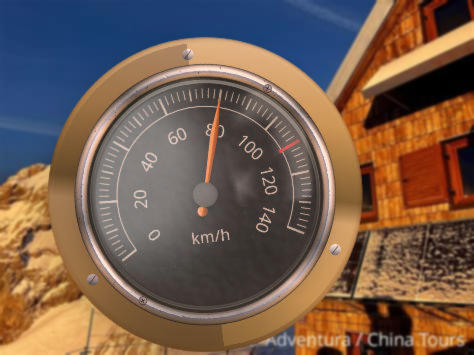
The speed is 80
